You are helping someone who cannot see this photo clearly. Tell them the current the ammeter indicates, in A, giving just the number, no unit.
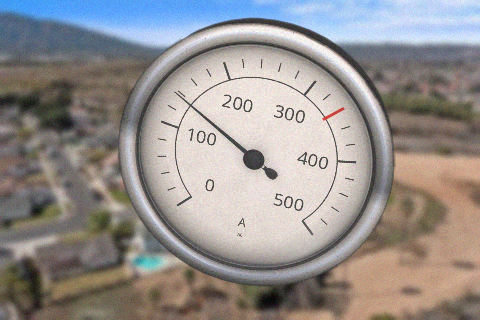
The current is 140
